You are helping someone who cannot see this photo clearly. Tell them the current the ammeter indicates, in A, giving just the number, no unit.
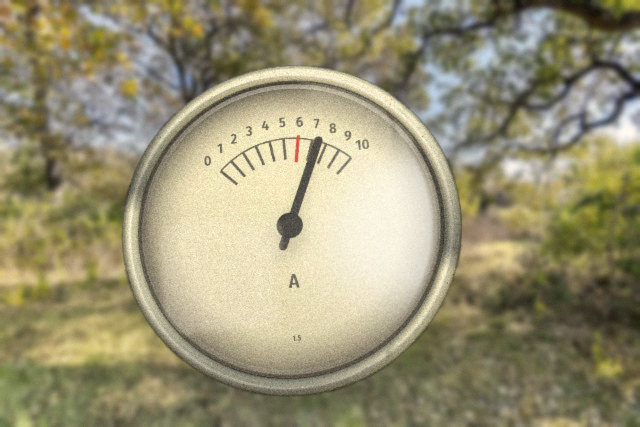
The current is 7.5
